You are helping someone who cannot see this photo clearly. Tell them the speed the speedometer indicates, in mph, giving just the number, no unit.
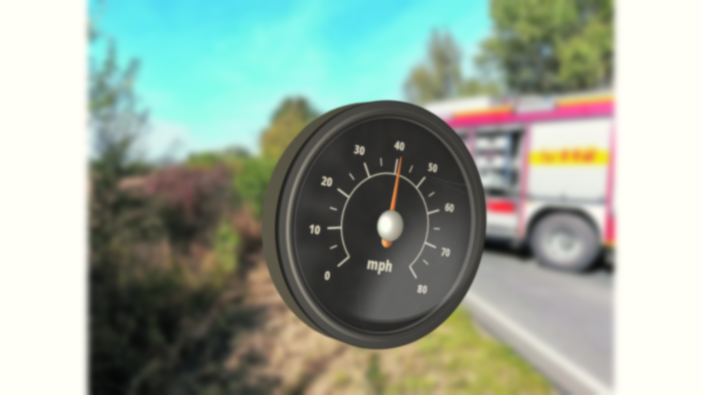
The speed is 40
